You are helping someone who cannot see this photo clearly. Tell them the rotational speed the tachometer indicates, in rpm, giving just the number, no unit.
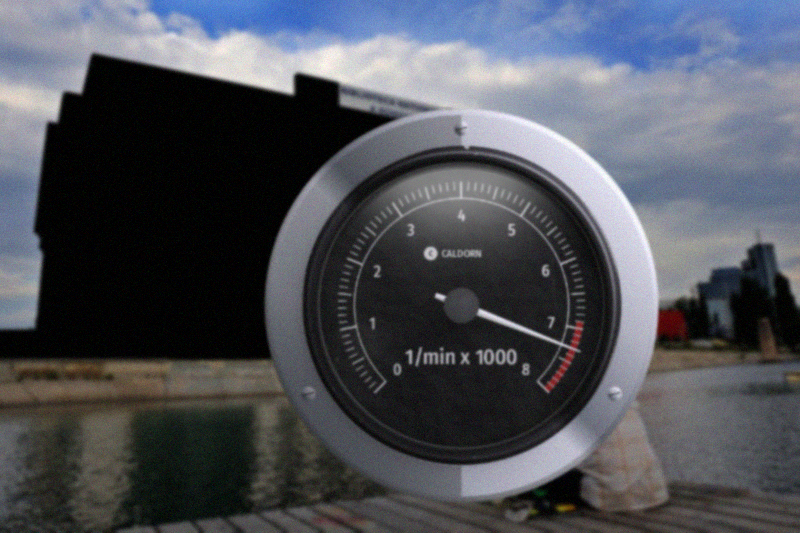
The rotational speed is 7300
